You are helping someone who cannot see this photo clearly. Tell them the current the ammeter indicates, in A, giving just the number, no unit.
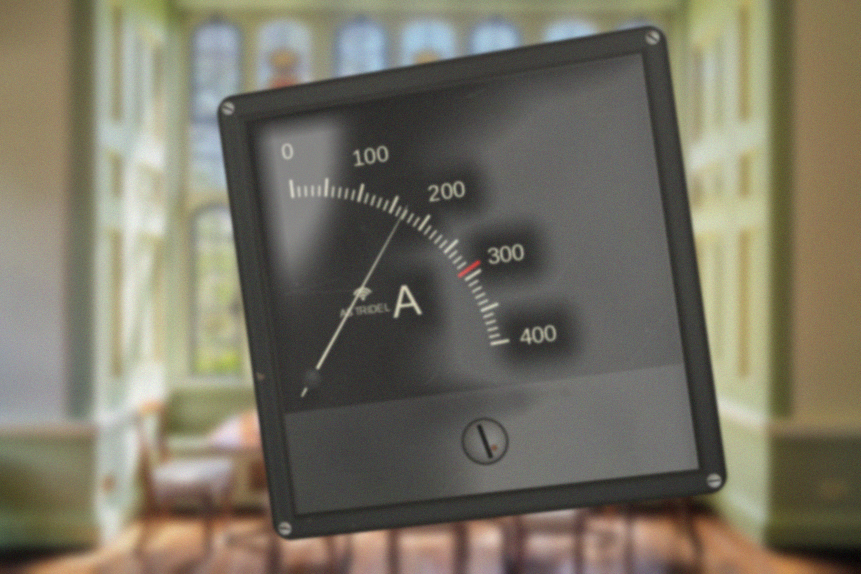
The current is 170
